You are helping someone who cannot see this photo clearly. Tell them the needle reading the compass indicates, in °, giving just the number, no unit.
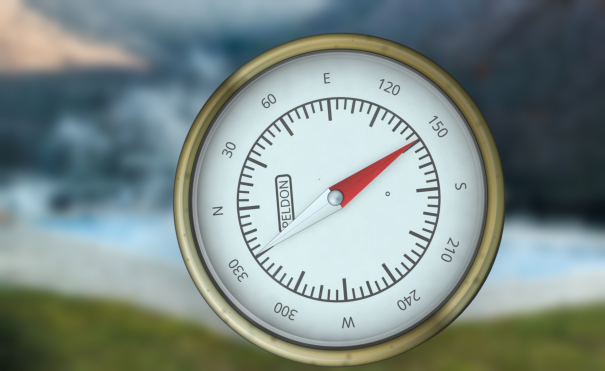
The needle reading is 150
